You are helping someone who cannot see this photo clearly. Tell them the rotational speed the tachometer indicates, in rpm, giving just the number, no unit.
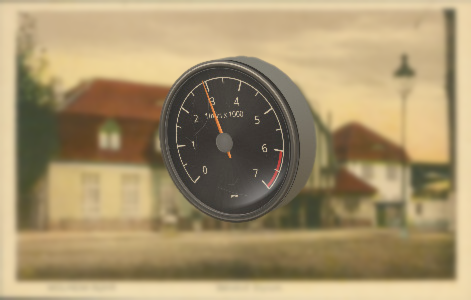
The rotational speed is 3000
